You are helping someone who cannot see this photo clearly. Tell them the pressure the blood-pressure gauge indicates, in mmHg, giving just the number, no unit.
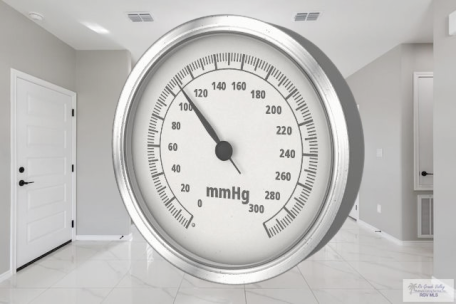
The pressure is 110
